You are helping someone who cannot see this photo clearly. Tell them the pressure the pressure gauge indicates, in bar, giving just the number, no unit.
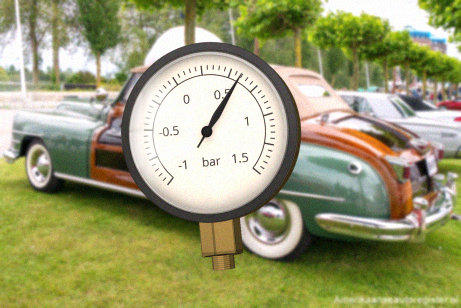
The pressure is 0.6
